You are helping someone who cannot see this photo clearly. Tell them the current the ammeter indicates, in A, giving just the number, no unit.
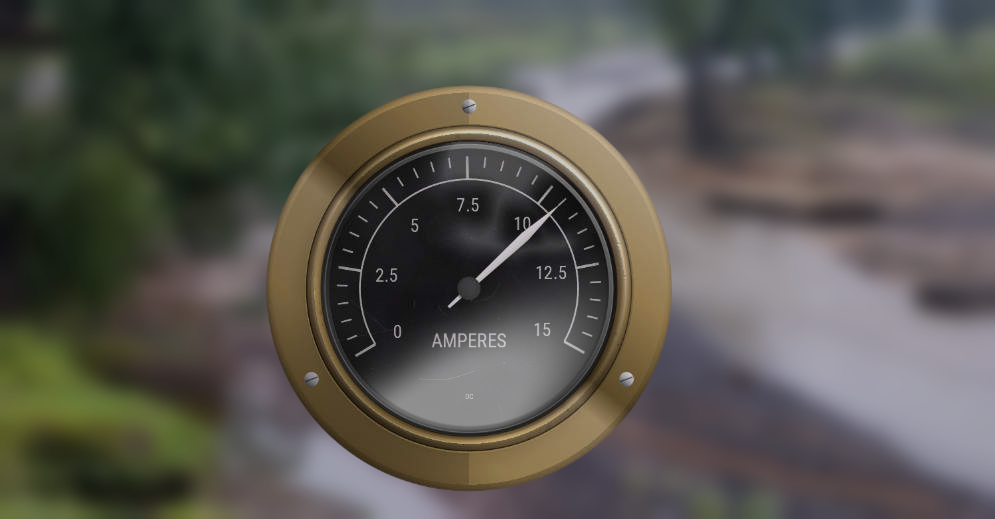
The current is 10.5
